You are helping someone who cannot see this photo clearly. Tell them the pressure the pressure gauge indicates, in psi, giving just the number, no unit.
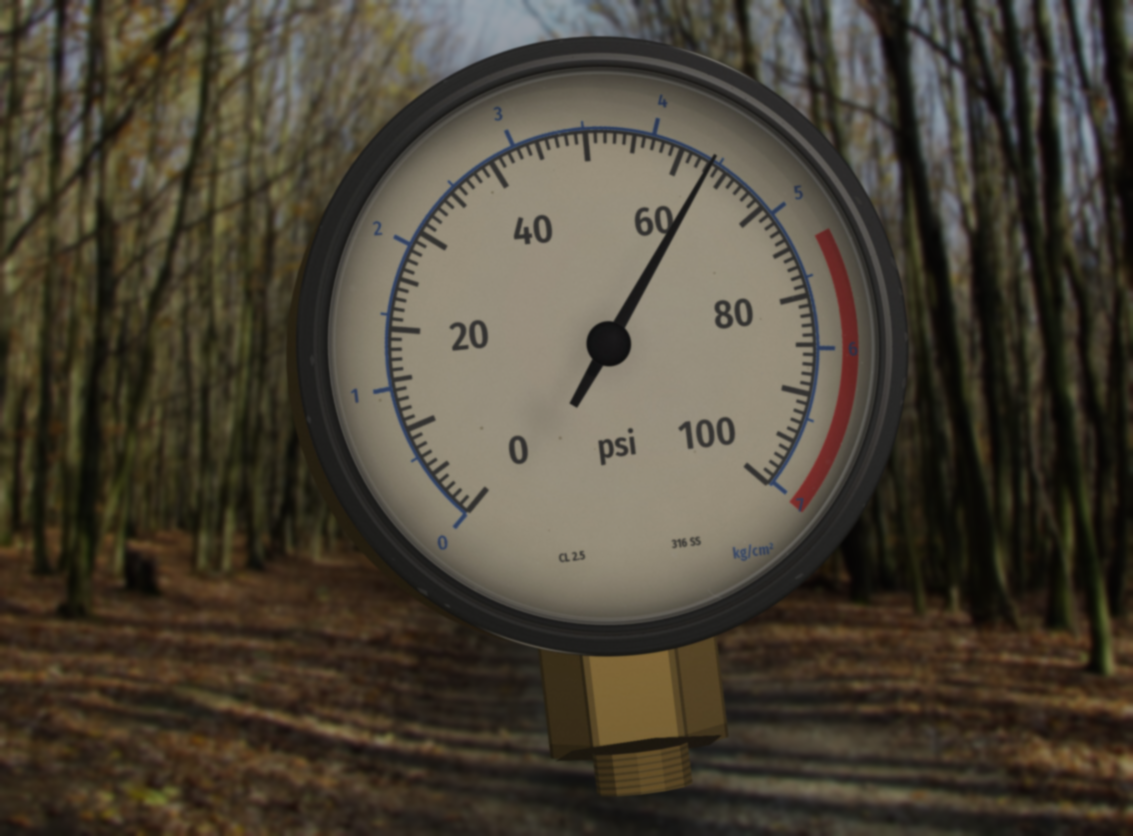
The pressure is 63
